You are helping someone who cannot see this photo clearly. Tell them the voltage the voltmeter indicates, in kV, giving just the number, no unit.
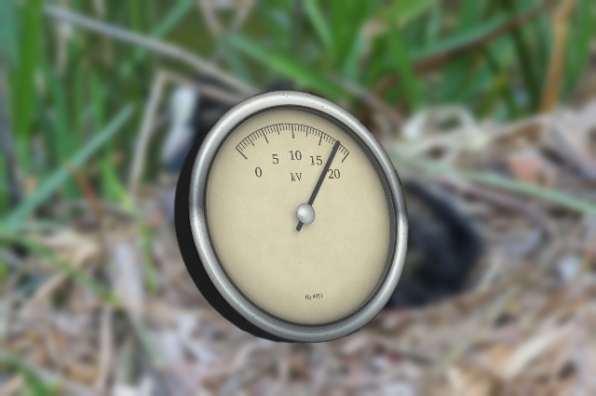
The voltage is 17.5
